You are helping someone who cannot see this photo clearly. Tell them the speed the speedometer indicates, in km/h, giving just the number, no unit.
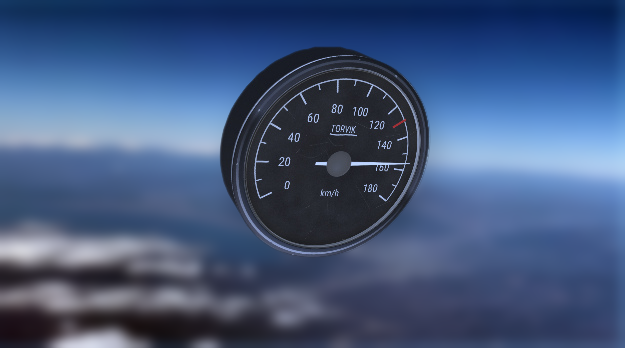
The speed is 155
